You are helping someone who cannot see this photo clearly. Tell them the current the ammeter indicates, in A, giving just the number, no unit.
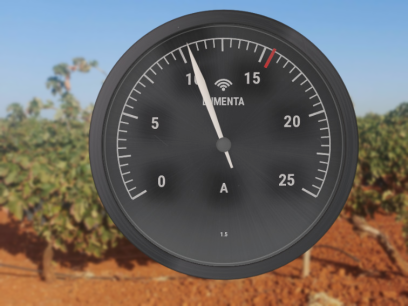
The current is 10.5
